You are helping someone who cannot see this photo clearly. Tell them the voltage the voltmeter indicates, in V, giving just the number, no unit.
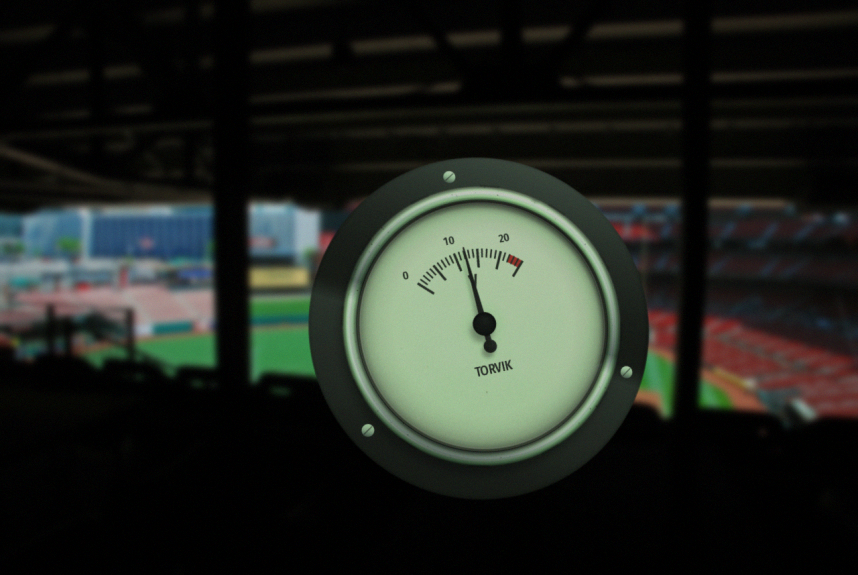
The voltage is 12
